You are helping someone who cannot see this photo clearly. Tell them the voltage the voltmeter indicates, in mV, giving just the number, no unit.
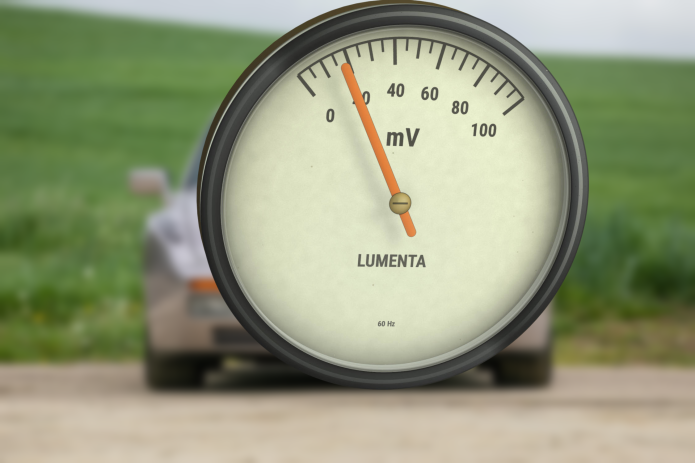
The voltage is 17.5
